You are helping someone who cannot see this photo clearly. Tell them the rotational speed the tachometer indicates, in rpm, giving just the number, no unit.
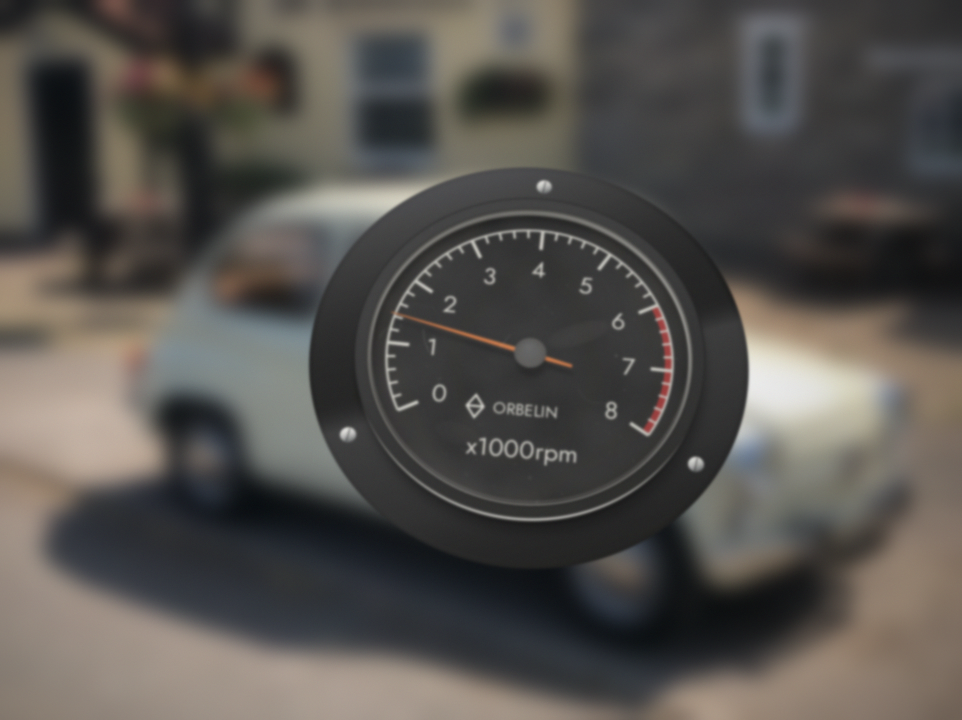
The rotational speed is 1400
